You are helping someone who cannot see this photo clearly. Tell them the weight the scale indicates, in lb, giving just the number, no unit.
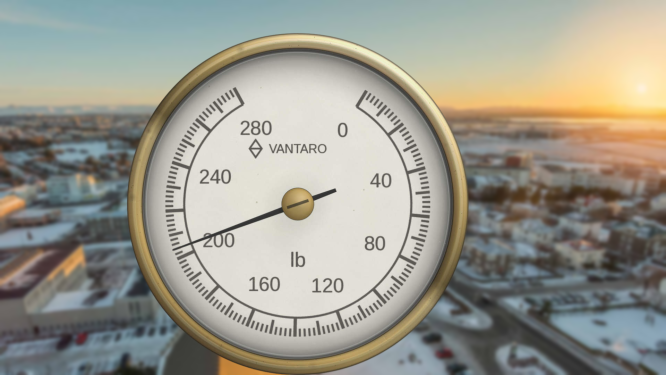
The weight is 204
